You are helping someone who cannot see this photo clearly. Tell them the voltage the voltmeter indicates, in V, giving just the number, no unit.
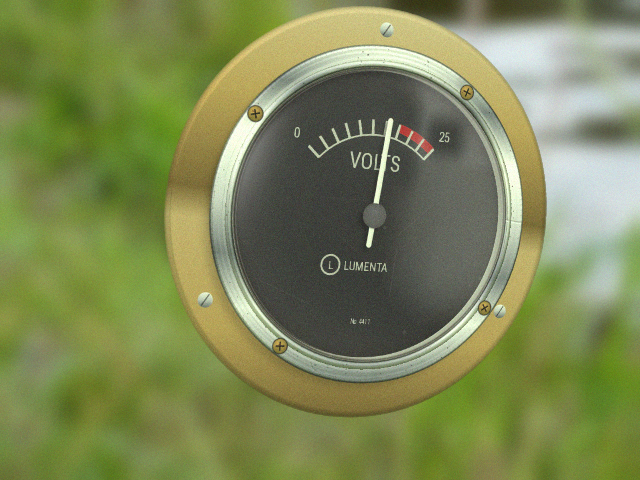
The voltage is 15
